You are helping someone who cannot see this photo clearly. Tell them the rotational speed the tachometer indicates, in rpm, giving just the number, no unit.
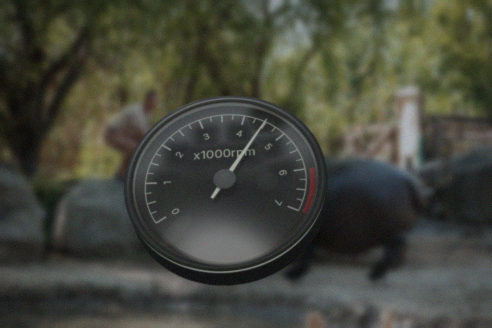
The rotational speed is 4500
